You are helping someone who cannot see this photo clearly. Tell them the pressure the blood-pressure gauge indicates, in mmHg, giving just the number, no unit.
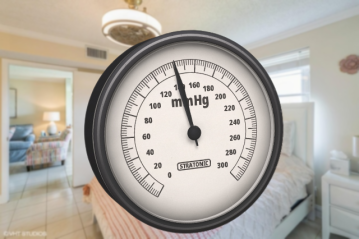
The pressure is 140
